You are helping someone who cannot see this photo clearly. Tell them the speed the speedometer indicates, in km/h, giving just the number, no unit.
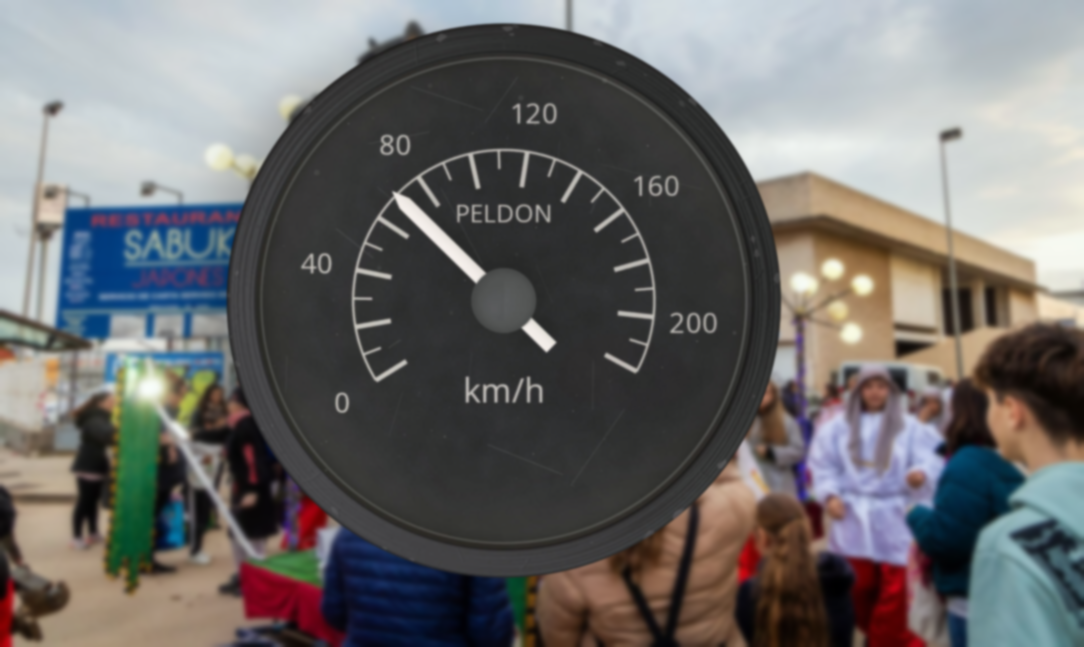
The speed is 70
